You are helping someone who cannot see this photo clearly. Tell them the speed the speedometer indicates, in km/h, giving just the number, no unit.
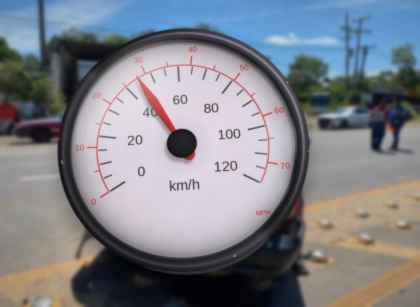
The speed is 45
